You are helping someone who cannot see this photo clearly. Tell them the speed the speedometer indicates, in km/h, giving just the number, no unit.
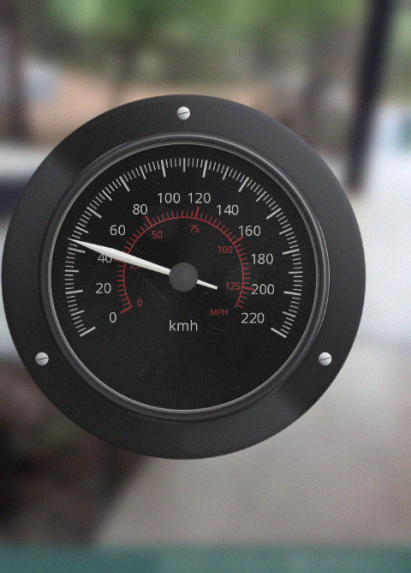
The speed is 44
